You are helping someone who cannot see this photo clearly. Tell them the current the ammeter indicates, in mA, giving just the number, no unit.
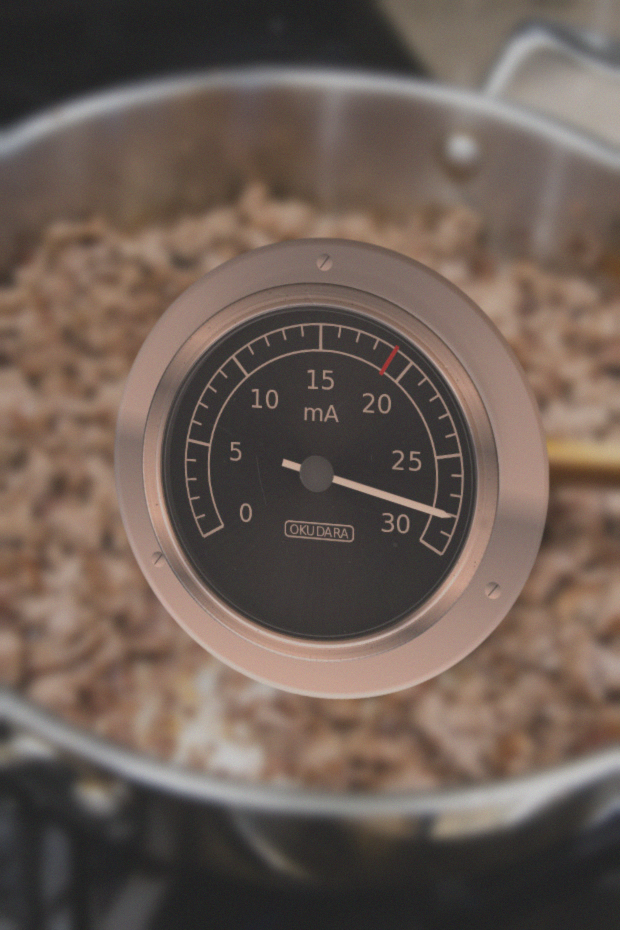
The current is 28
